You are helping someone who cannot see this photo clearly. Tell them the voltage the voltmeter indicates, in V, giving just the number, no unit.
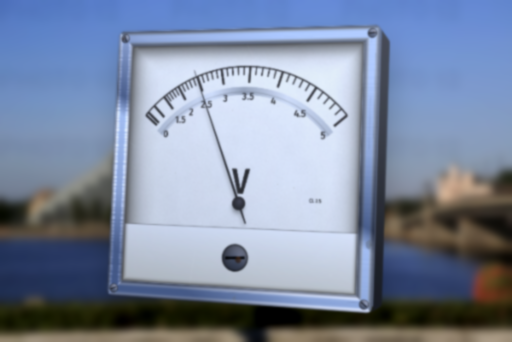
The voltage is 2.5
